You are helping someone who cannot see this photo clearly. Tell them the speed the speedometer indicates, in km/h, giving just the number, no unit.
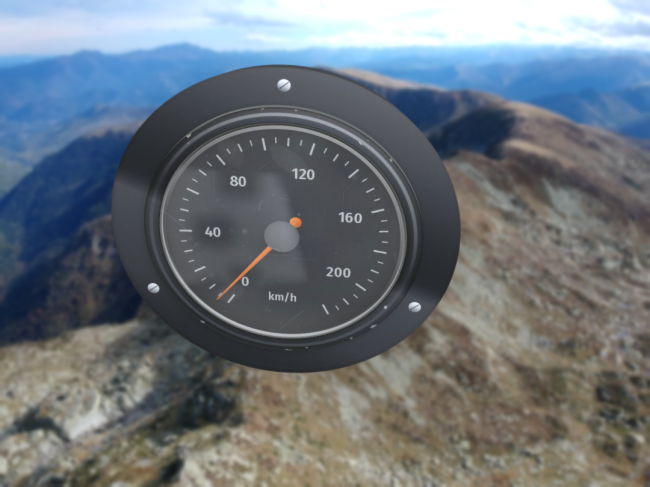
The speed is 5
